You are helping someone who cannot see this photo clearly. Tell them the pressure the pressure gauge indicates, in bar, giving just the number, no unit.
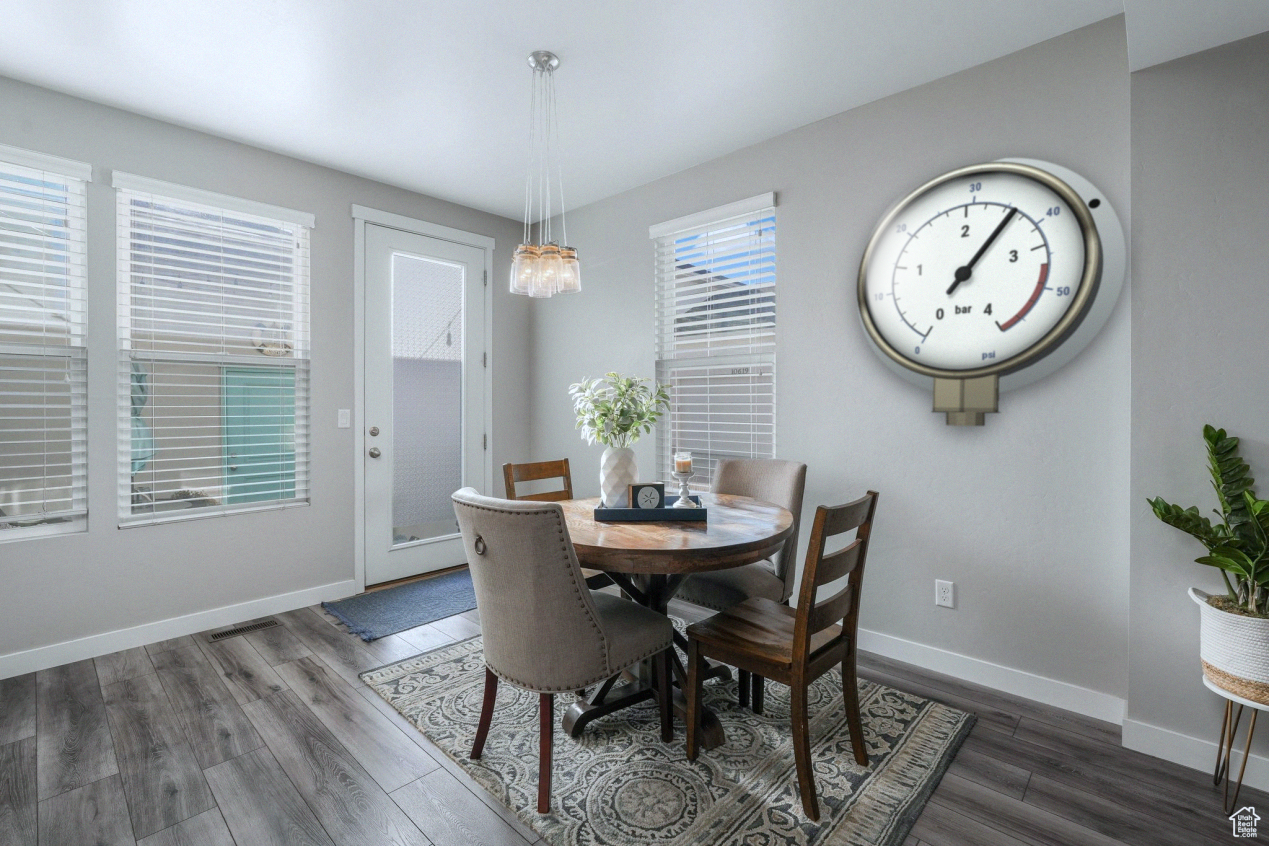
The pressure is 2.5
